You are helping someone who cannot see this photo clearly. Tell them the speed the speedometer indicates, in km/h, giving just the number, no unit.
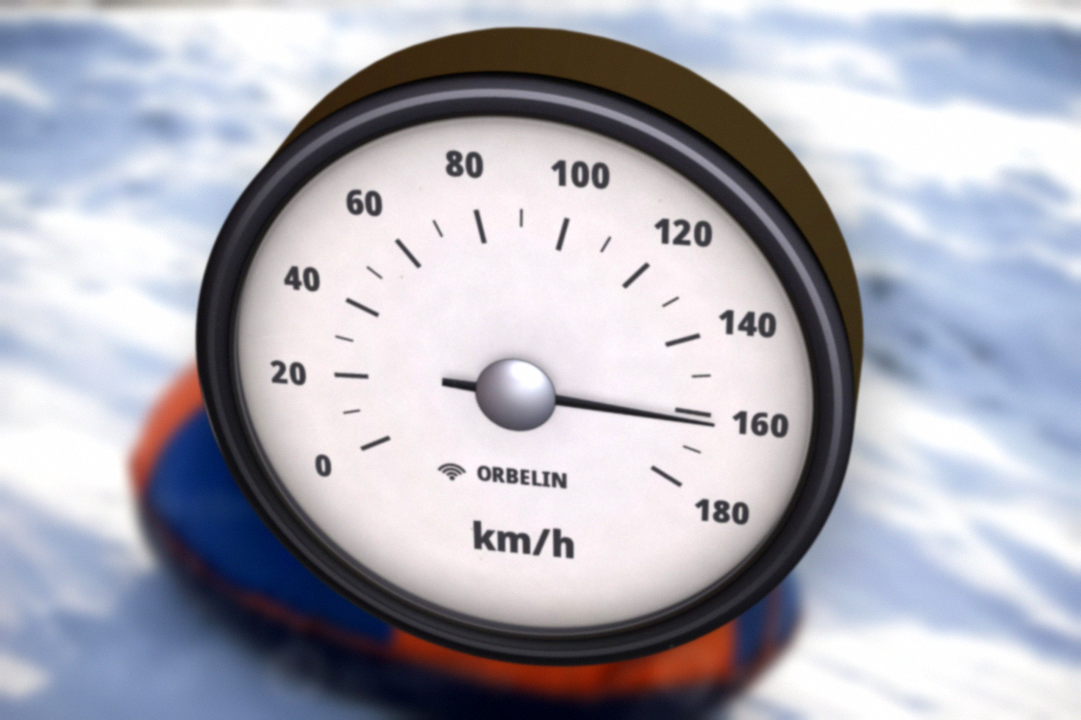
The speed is 160
